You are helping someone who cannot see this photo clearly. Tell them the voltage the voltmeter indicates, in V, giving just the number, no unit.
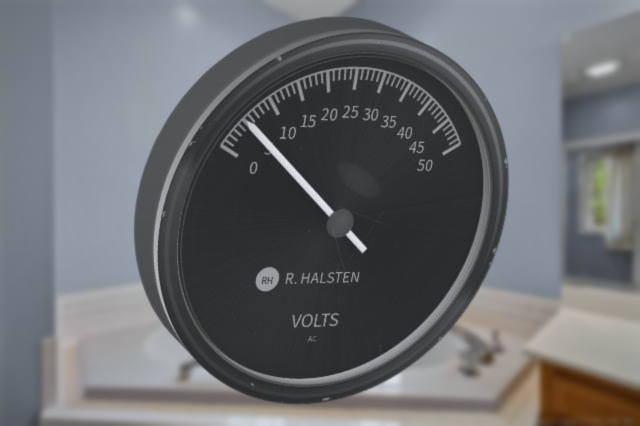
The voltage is 5
